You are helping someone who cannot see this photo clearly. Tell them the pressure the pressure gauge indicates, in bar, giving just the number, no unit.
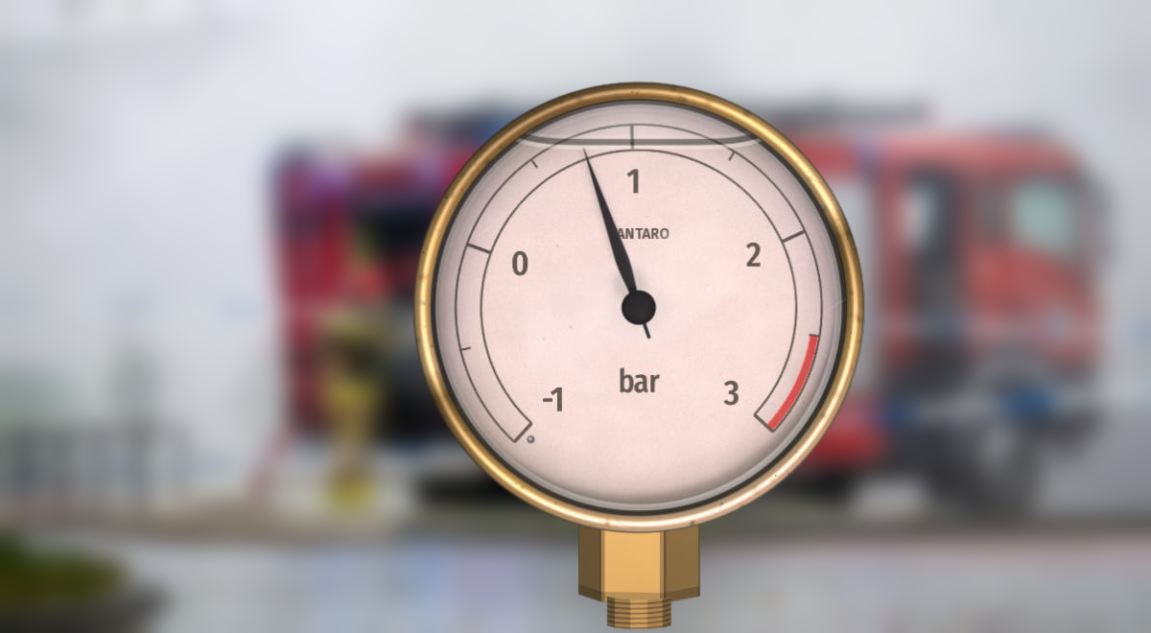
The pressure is 0.75
